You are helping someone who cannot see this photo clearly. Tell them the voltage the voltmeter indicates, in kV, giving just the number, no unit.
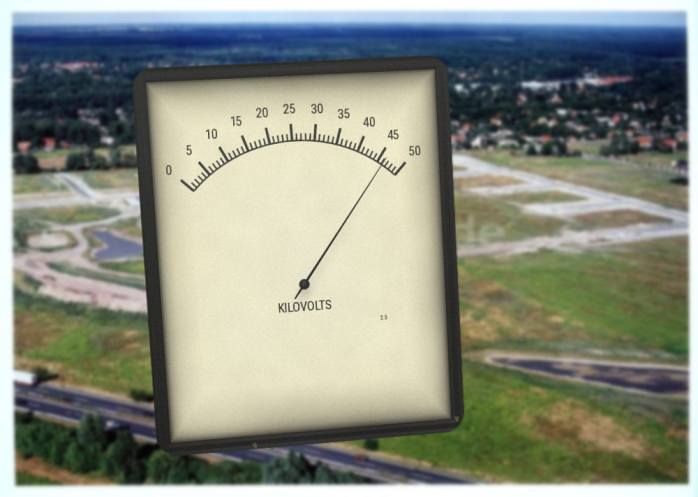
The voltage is 46
